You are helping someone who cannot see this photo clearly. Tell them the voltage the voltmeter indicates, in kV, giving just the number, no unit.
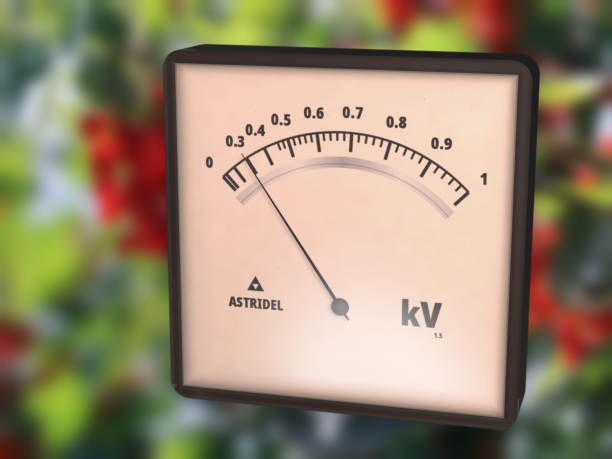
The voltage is 0.3
